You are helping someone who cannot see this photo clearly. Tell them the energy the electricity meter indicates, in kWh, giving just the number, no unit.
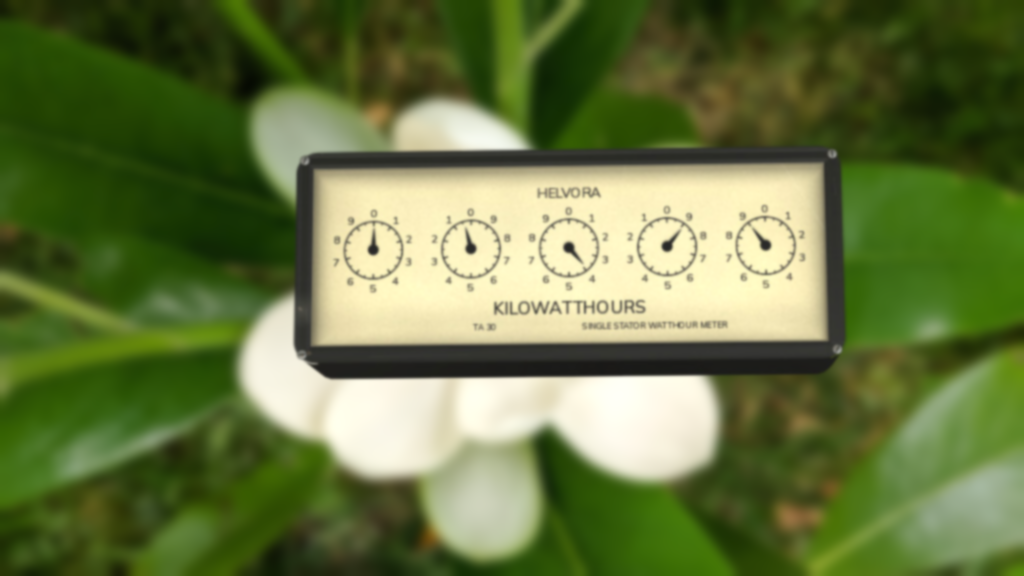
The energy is 389
